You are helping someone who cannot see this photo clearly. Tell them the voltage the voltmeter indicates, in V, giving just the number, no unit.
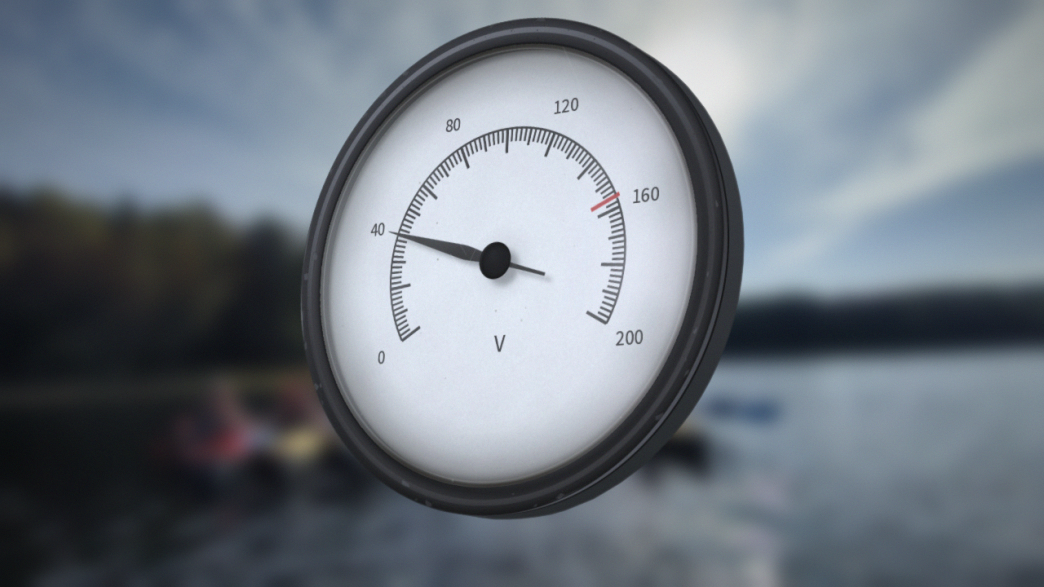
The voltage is 40
